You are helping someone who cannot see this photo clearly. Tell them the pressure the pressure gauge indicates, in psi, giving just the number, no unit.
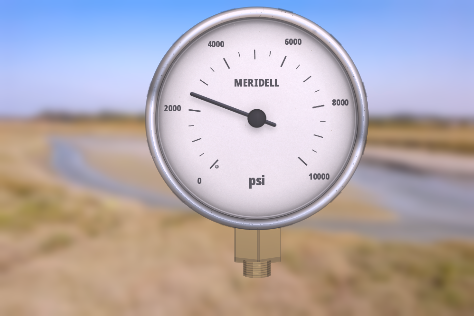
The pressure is 2500
